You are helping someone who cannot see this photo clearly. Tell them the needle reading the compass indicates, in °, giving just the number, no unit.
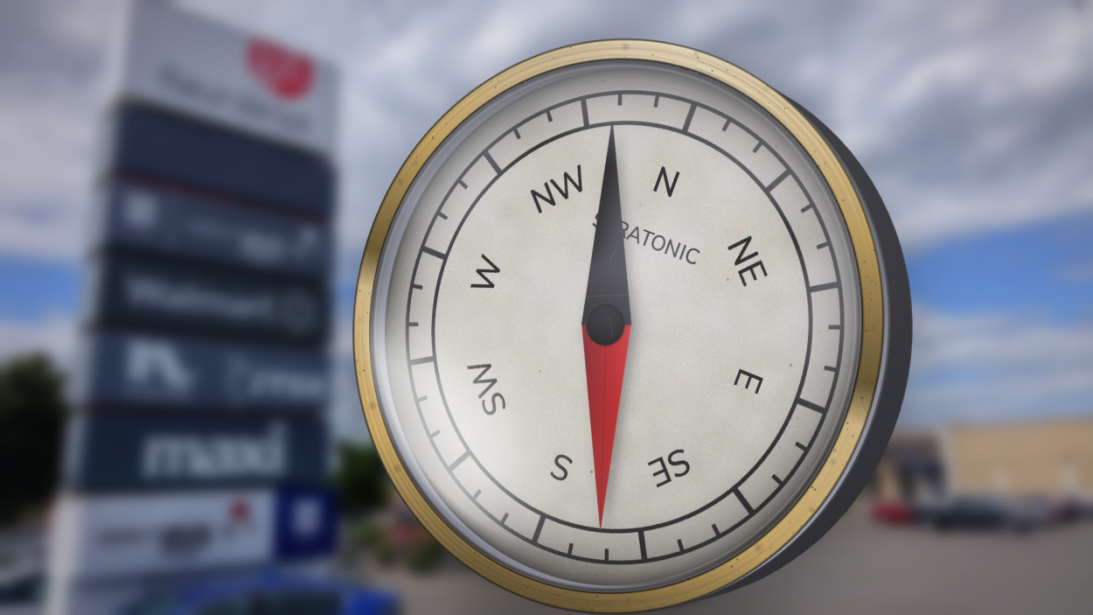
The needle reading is 160
